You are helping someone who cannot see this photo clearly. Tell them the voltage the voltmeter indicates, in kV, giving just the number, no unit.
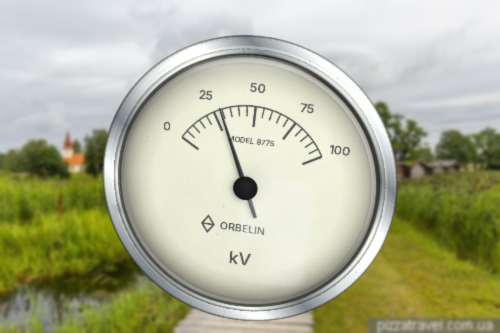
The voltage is 30
